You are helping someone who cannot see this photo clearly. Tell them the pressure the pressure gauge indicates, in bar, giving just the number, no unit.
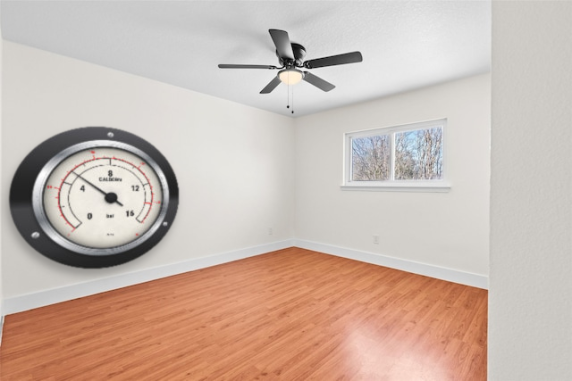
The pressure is 5
